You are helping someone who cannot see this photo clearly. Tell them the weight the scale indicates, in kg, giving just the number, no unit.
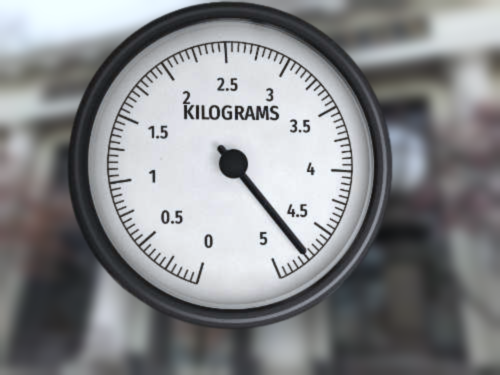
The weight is 4.75
